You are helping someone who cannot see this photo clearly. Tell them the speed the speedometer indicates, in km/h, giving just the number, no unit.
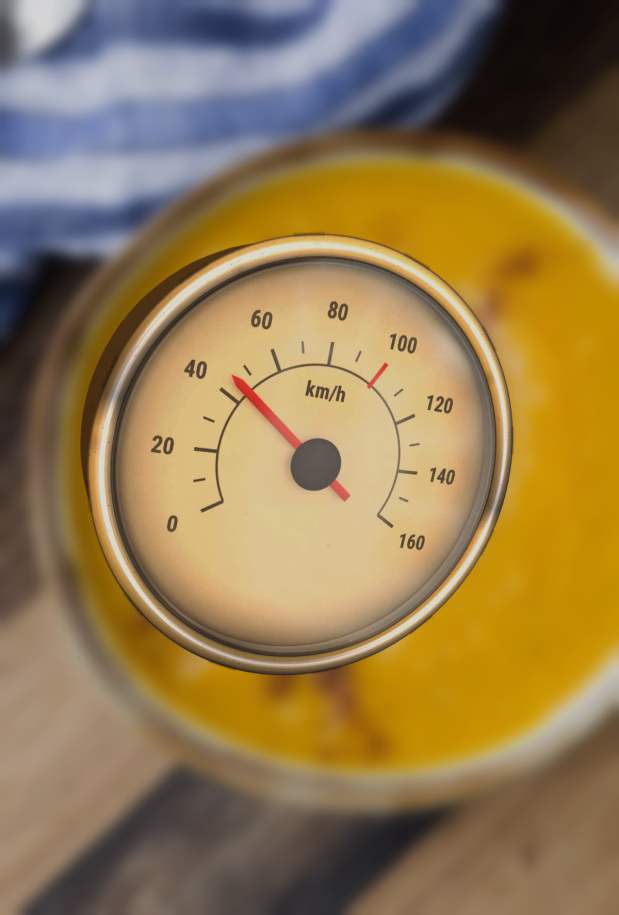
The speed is 45
